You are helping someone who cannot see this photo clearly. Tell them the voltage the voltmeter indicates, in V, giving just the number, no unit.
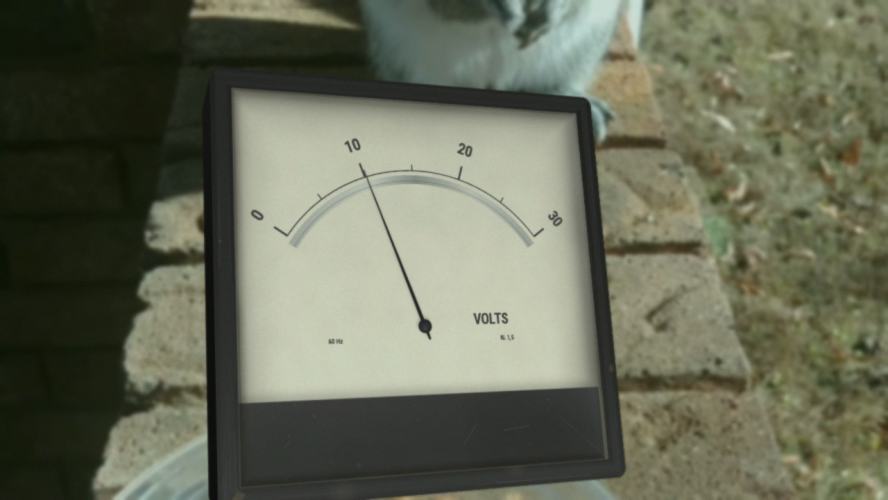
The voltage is 10
